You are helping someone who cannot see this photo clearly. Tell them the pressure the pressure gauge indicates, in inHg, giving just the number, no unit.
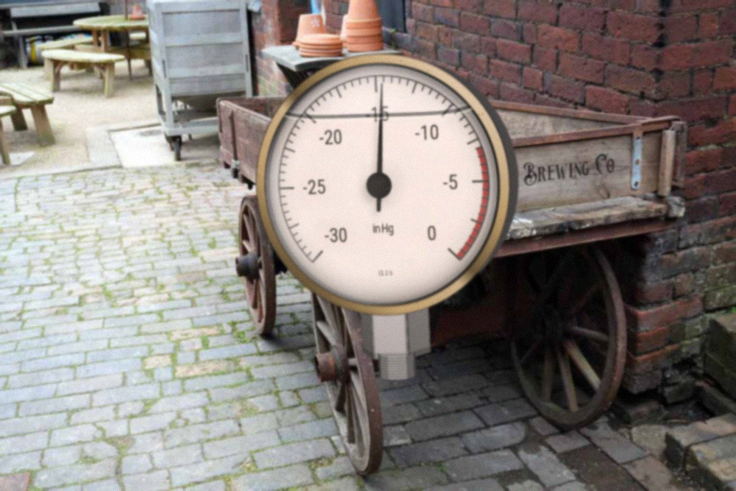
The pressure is -14.5
